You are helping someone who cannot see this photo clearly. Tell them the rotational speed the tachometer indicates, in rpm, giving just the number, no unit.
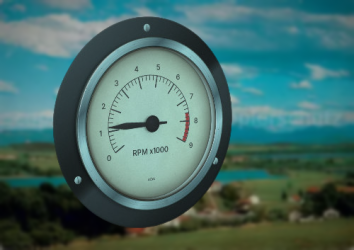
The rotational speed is 1200
